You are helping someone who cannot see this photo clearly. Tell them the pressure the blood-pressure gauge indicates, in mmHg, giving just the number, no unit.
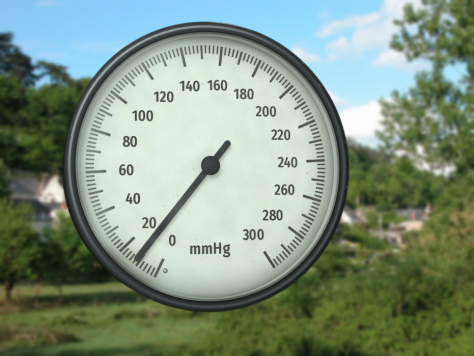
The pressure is 12
